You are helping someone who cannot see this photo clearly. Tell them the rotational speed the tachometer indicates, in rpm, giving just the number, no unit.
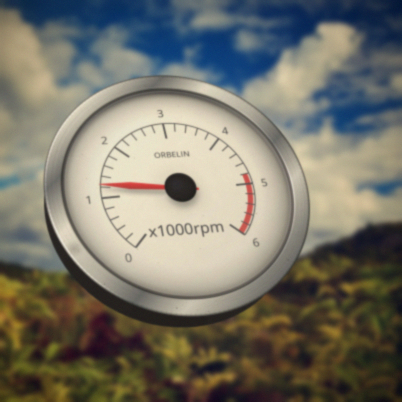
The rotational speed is 1200
